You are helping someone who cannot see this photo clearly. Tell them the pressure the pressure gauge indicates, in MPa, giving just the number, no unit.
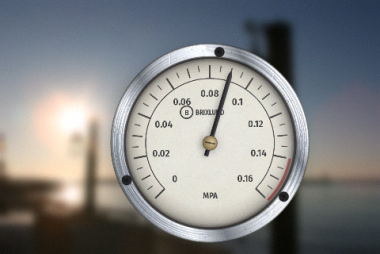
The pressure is 0.09
